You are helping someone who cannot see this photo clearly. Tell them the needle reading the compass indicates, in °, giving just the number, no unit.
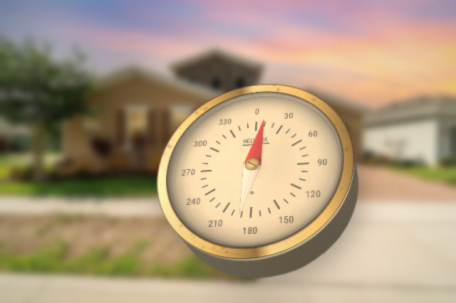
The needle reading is 10
